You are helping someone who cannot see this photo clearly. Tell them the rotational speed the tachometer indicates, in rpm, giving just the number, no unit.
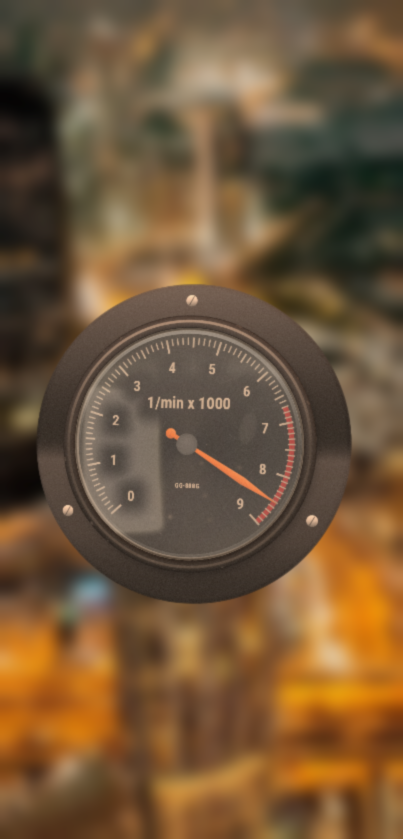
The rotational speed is 8500
